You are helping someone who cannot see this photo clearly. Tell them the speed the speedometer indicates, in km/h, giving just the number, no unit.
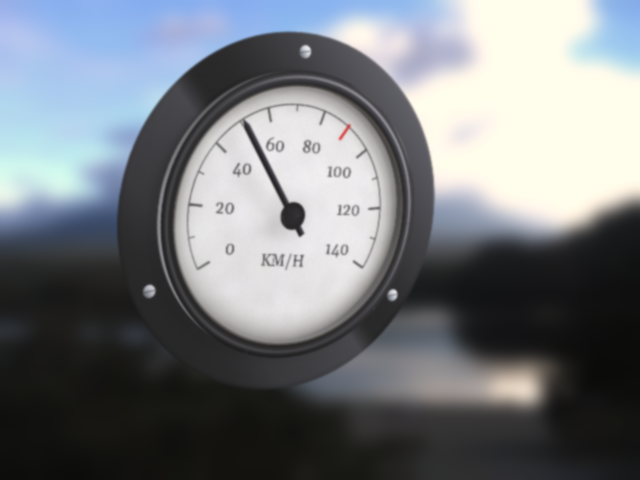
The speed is 50
